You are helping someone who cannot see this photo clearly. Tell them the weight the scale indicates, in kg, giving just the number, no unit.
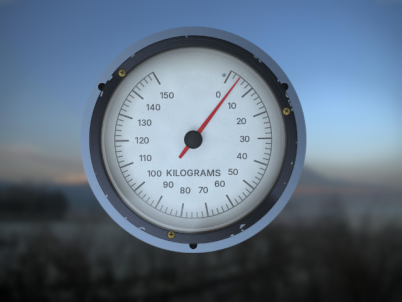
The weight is 4
